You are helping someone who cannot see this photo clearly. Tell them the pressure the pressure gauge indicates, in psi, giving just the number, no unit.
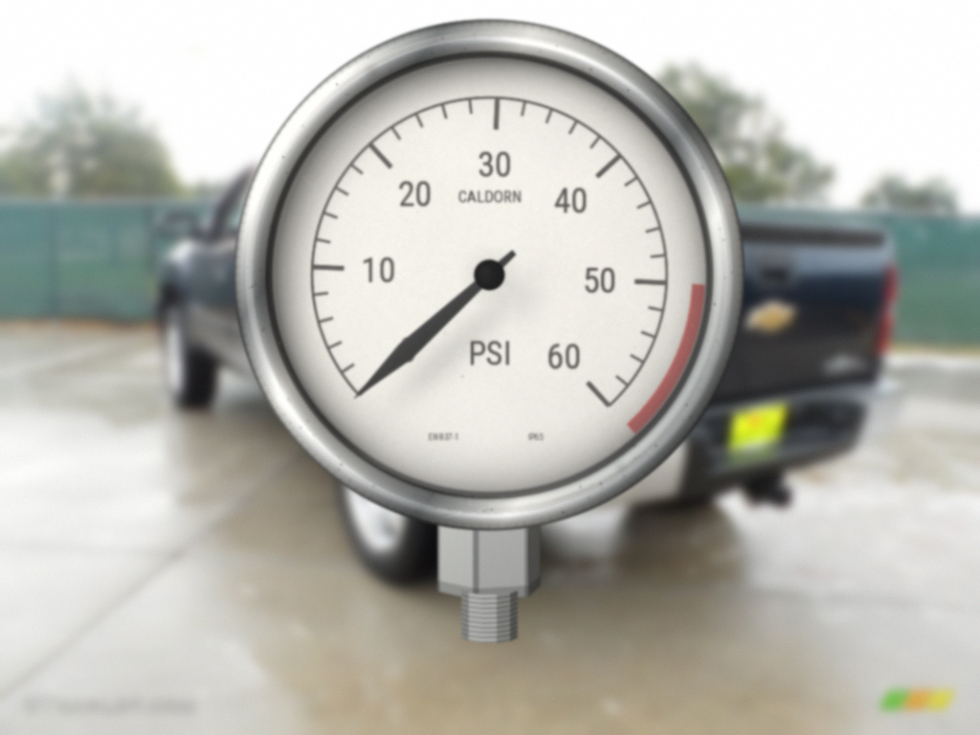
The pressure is 0
